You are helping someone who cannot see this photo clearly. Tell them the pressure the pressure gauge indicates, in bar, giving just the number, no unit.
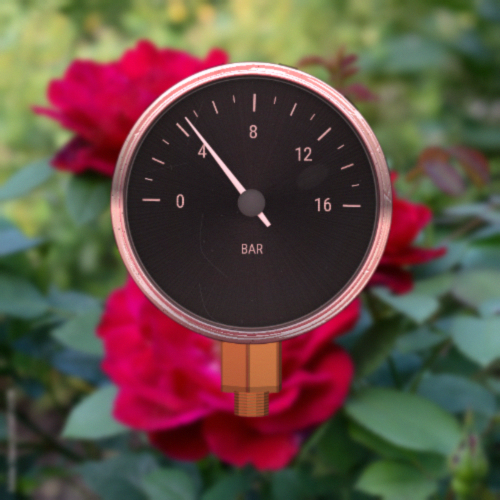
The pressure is 4.5
